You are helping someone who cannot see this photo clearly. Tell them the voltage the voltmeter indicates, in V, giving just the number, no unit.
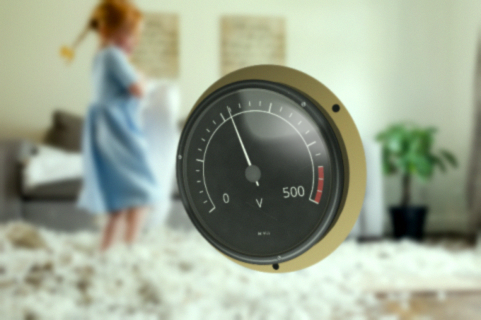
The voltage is 220
